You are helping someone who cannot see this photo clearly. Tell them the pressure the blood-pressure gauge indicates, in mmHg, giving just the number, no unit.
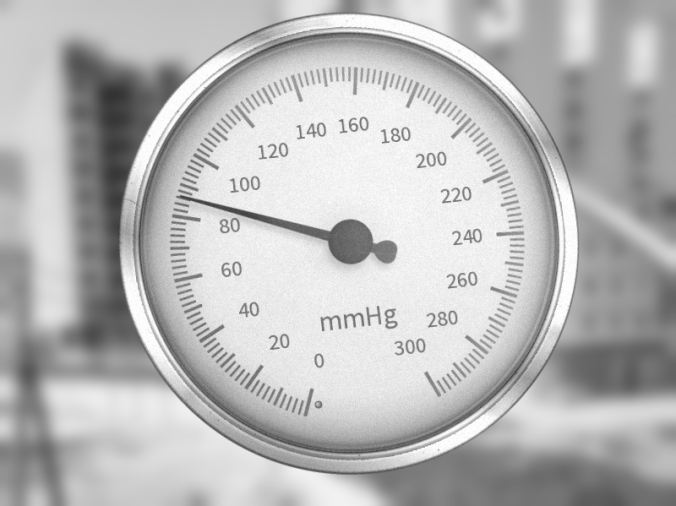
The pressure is 86
